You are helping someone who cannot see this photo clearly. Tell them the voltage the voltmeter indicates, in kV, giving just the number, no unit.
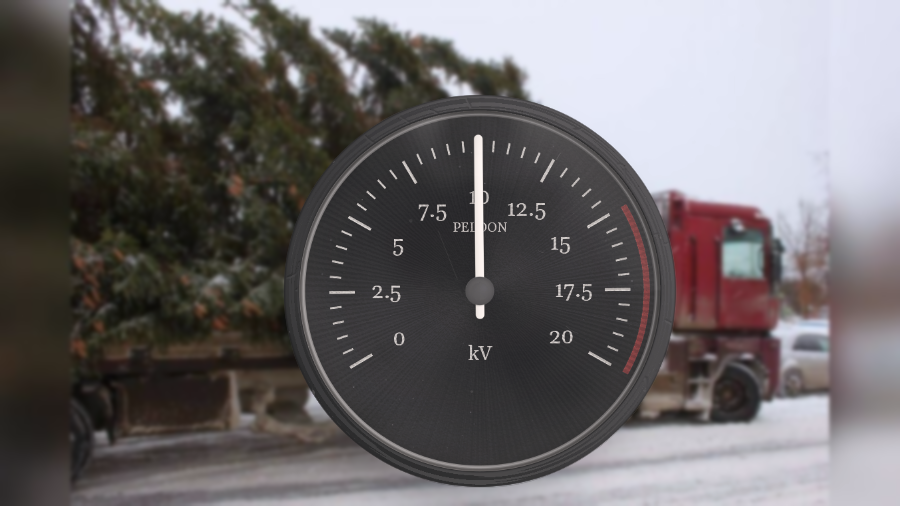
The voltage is 10
